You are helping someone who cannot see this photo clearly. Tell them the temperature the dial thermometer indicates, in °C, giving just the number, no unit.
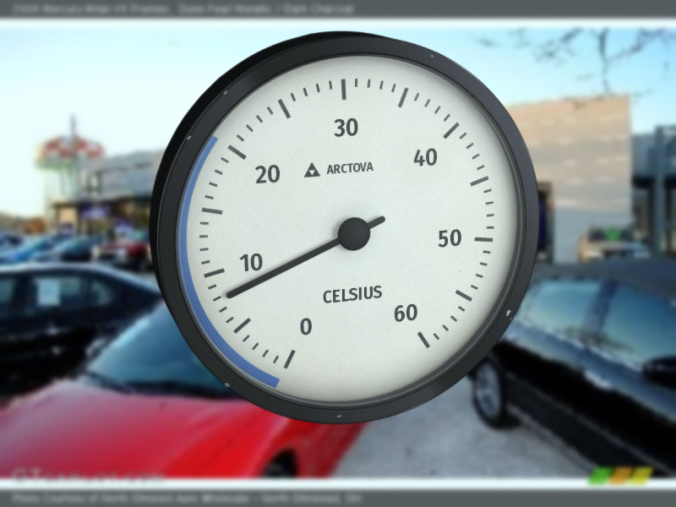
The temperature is 8
